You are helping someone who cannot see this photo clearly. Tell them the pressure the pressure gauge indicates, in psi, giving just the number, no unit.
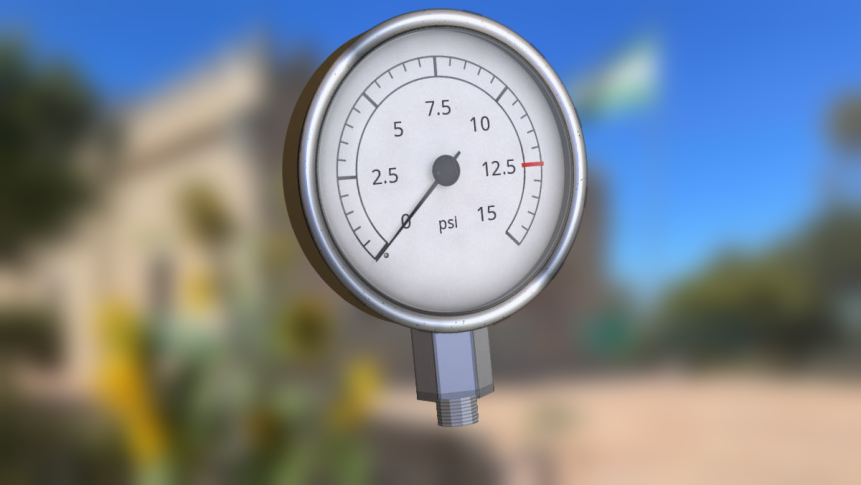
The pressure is 0
